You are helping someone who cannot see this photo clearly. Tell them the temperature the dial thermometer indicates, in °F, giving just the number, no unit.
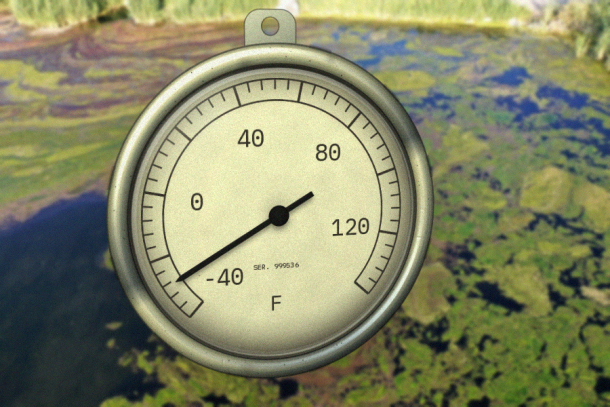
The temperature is -28
